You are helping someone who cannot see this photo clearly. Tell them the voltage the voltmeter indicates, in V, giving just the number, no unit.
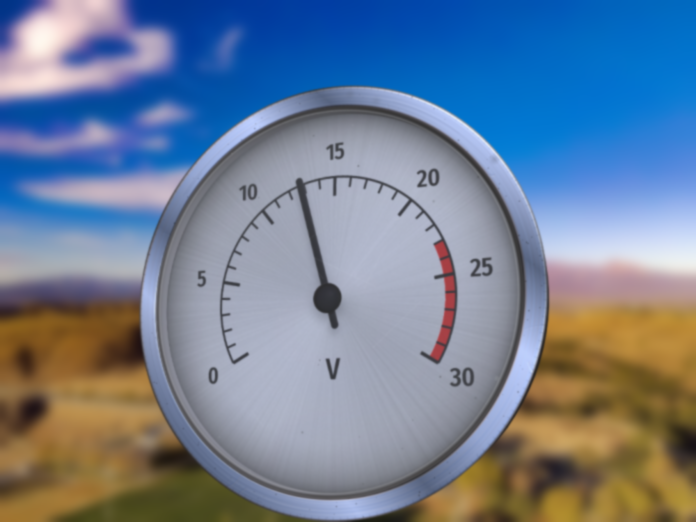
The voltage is 13
